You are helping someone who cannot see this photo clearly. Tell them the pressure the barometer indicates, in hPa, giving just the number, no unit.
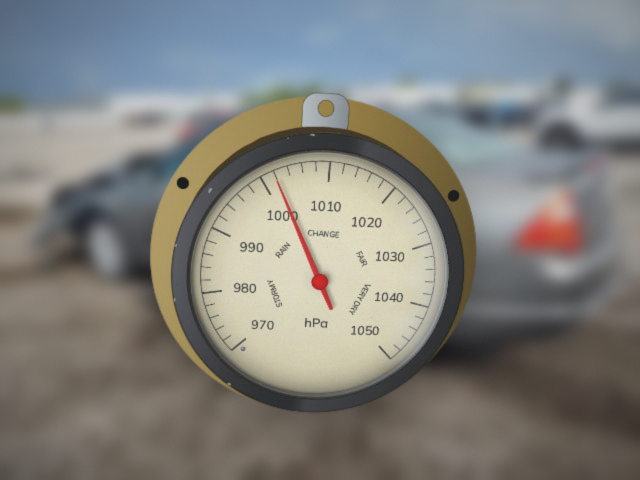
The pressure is 1002
